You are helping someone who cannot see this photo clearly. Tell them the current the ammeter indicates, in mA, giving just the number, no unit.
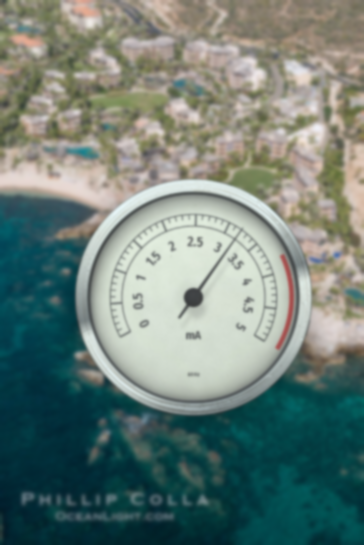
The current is 3.2
